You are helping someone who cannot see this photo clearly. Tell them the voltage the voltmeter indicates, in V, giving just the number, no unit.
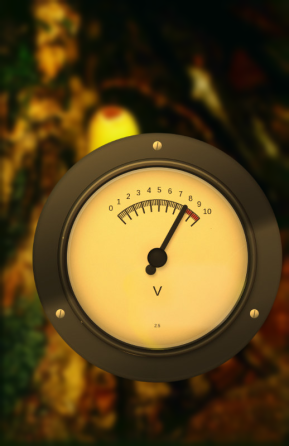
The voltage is 8
